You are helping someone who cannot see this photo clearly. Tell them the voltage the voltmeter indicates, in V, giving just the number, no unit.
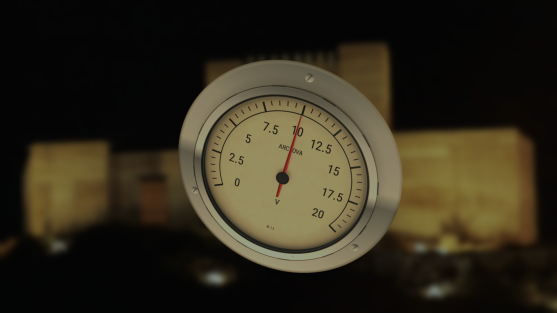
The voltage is 10
